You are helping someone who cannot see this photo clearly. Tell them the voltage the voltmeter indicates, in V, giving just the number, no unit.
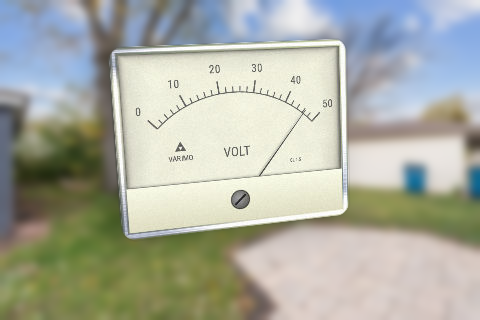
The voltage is 46
